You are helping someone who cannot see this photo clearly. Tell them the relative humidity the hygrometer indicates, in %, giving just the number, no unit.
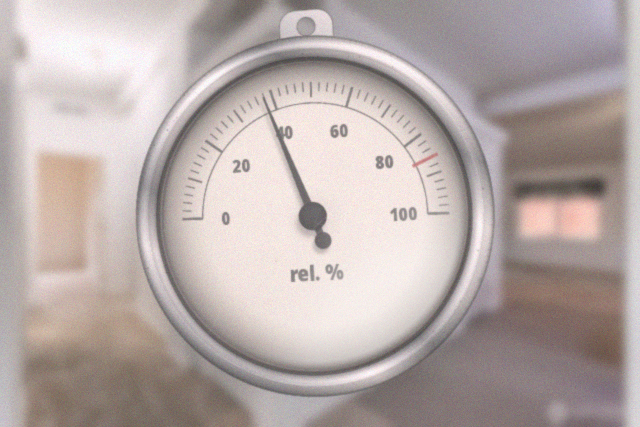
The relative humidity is 38
